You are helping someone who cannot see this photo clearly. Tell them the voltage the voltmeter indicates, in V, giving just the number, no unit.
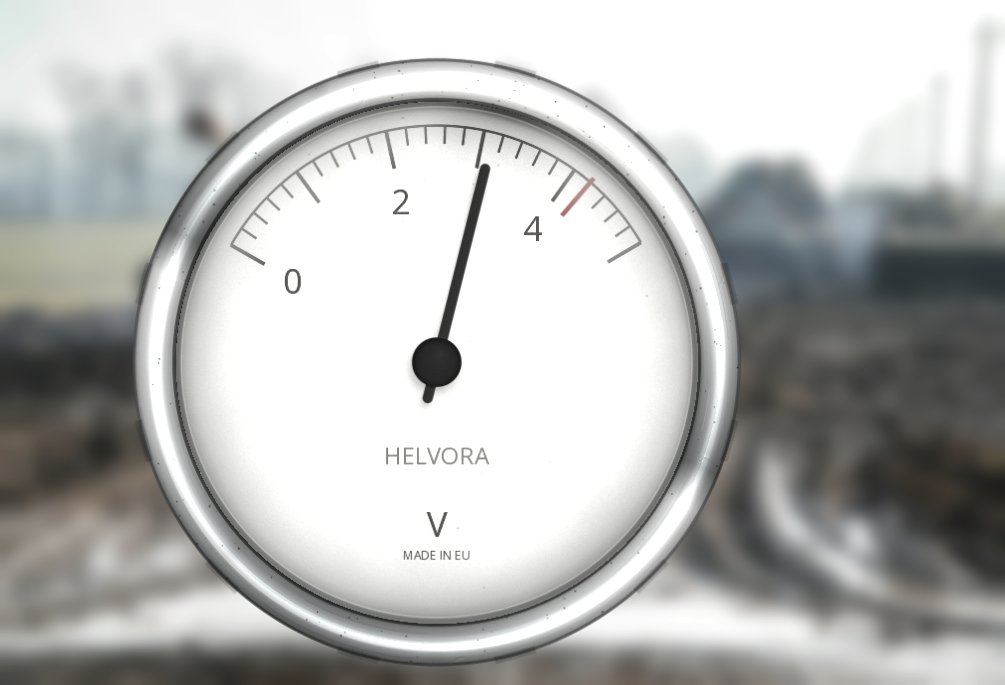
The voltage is 3.1
